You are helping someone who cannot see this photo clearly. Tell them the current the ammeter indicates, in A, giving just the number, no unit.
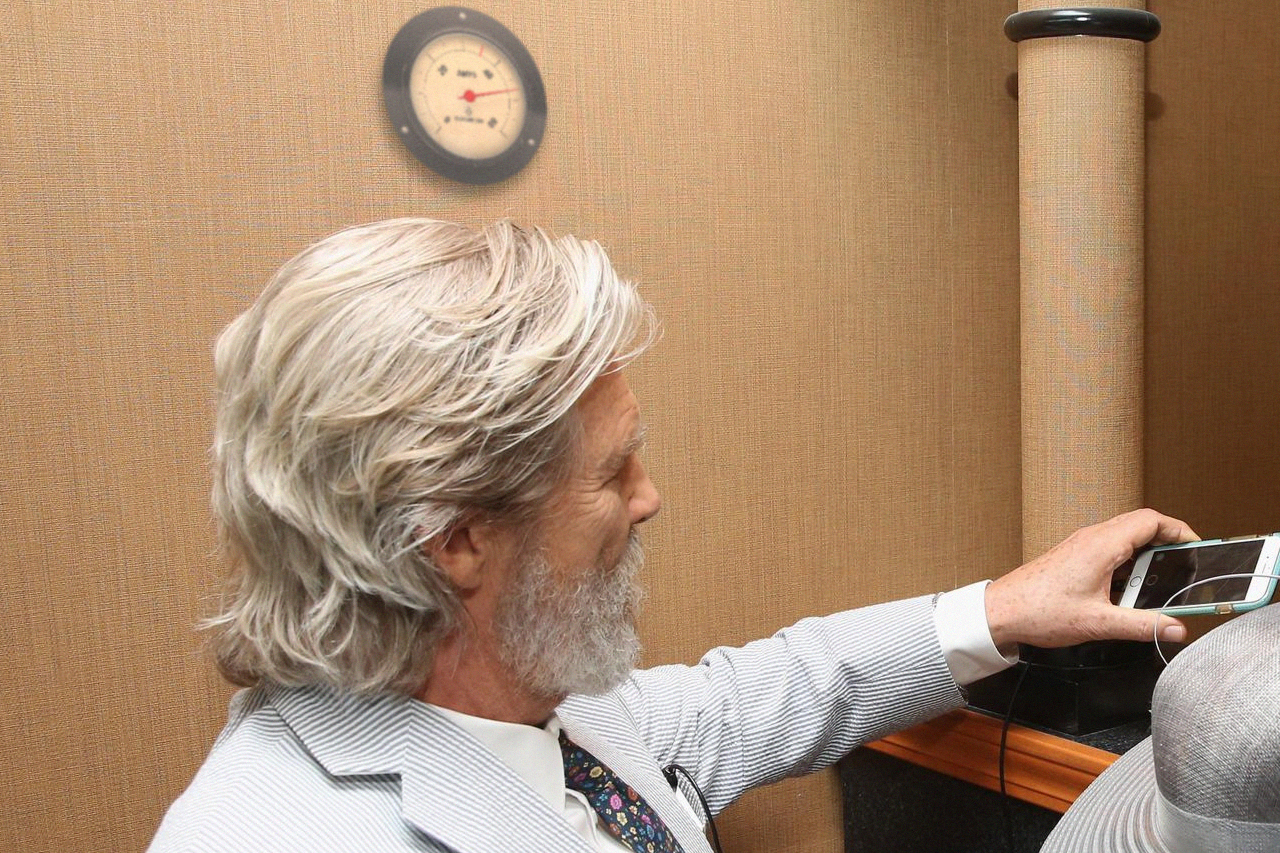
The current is 47.5
